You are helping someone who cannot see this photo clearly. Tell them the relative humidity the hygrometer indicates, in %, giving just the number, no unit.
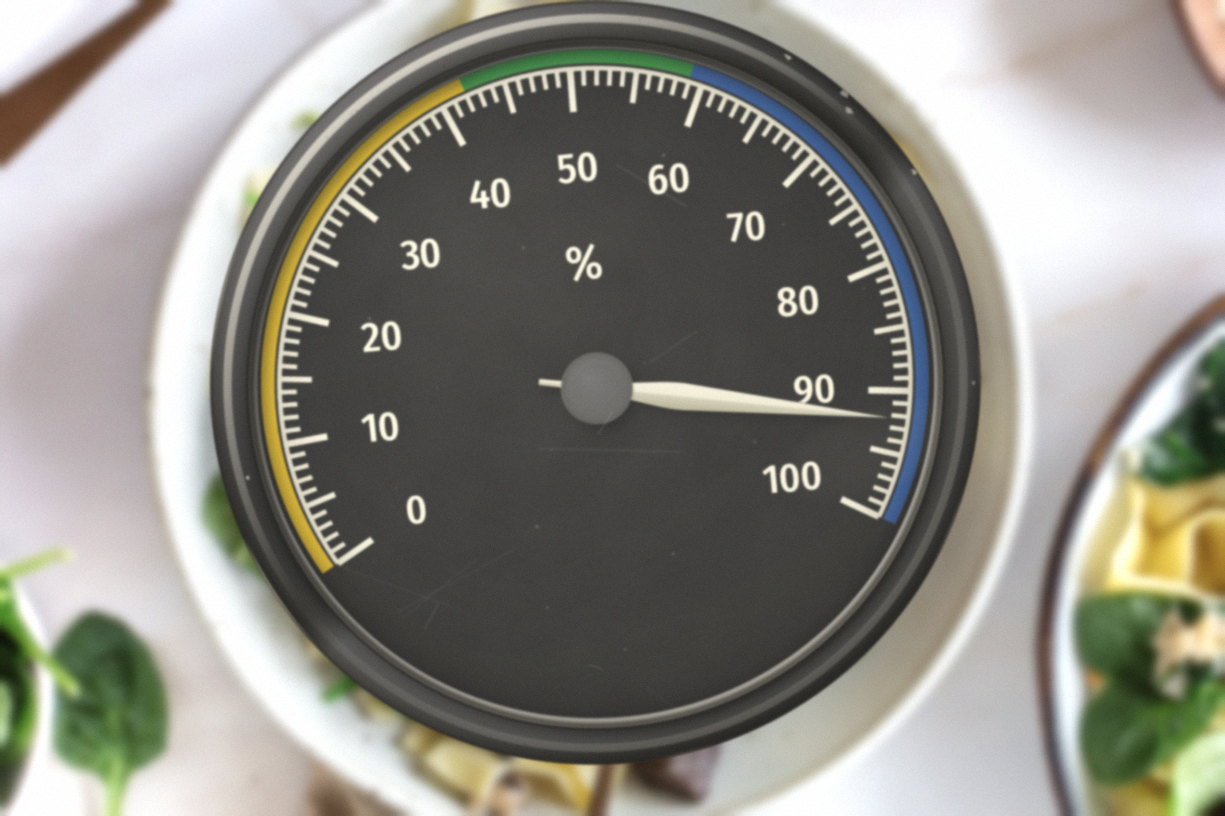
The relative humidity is 92
